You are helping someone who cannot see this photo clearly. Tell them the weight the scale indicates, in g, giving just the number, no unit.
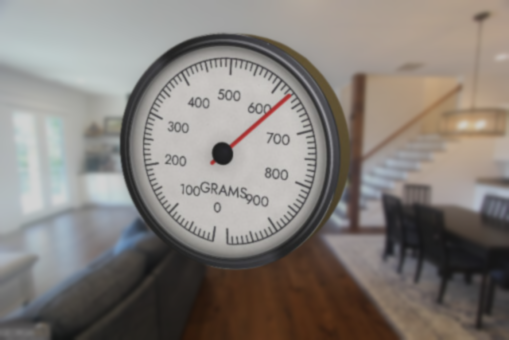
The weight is 630
